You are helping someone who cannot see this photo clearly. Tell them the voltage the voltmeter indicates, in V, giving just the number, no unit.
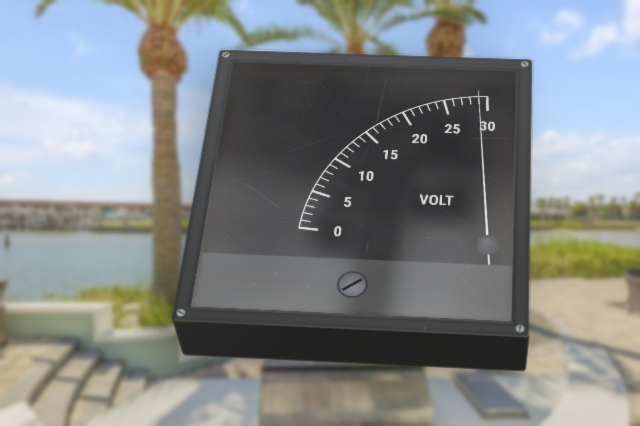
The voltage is 29
